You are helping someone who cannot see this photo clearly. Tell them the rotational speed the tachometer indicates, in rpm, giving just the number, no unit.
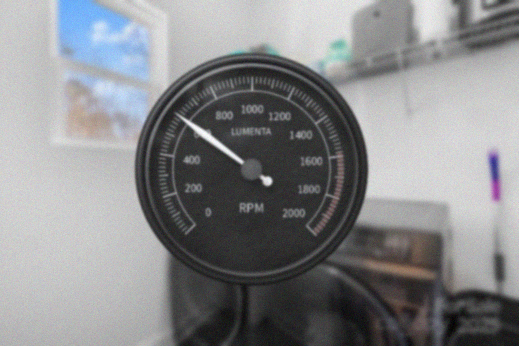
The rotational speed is 600
